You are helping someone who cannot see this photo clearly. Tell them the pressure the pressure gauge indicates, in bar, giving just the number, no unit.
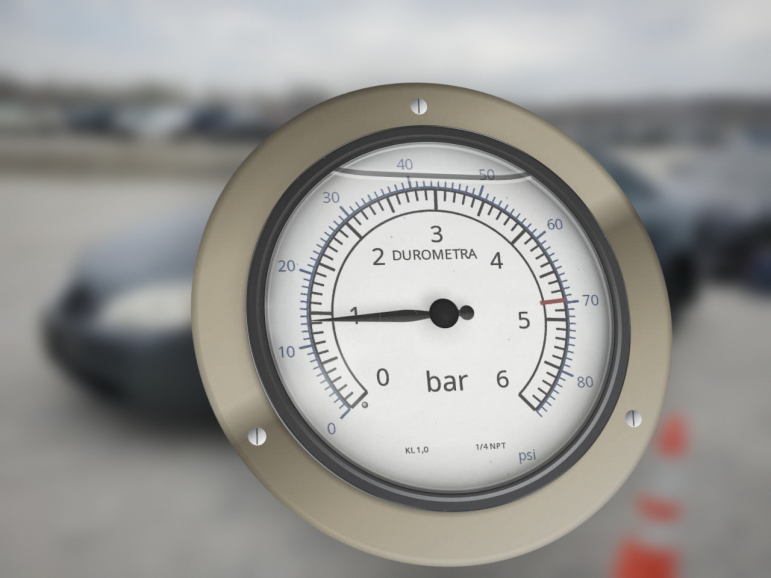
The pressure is 0.9
